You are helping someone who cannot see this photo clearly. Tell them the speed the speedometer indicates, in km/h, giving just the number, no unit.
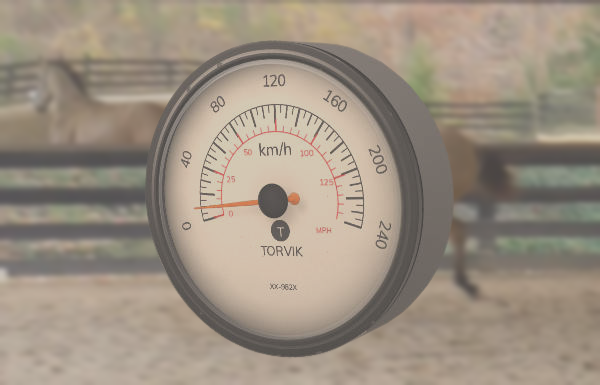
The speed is 10
